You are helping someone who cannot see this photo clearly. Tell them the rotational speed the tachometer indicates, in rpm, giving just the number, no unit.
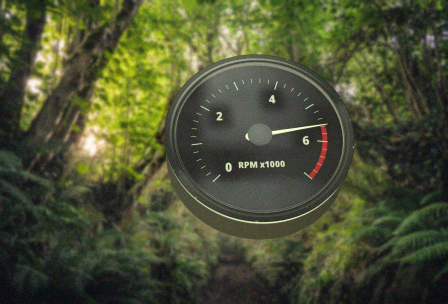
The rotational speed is 5600
